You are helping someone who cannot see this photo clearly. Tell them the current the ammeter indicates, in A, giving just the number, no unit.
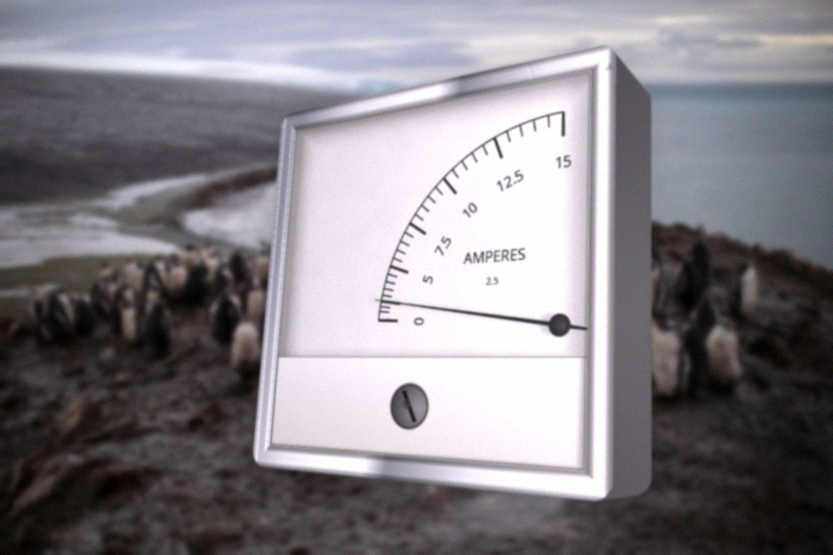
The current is 2.5
